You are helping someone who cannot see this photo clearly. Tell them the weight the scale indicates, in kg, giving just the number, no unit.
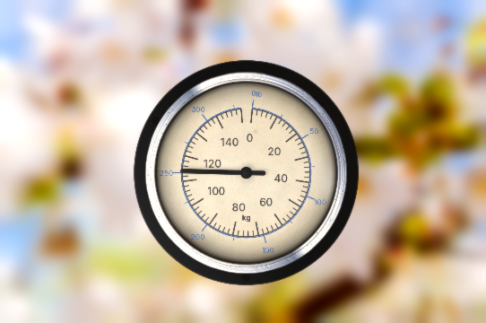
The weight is 114
